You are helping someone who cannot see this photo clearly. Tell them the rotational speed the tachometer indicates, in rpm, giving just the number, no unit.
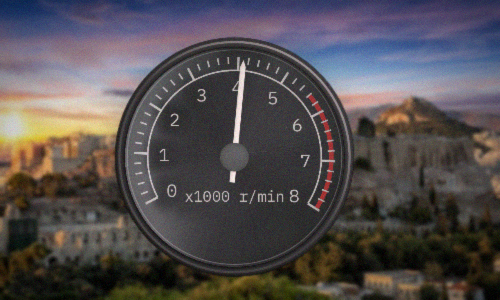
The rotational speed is 4100
